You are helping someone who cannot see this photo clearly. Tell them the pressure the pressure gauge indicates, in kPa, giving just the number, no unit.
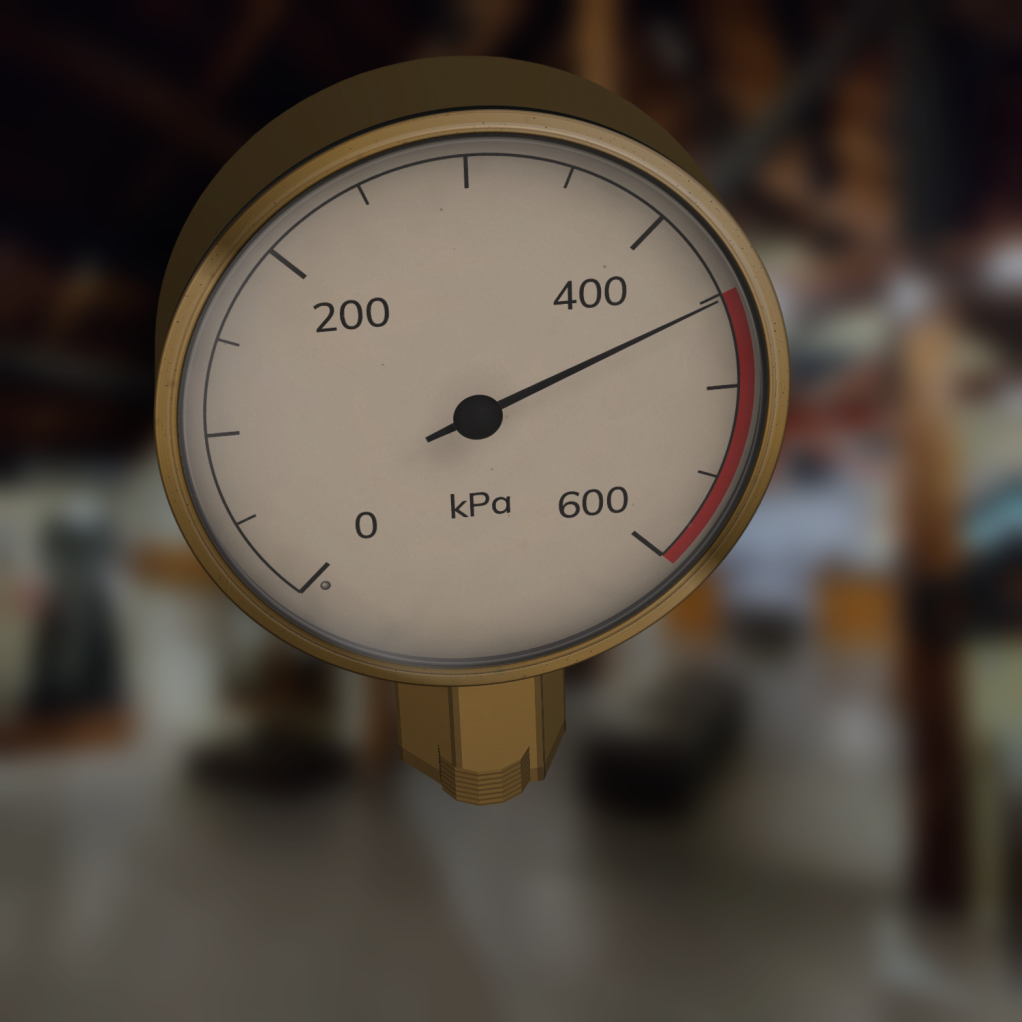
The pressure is 450
